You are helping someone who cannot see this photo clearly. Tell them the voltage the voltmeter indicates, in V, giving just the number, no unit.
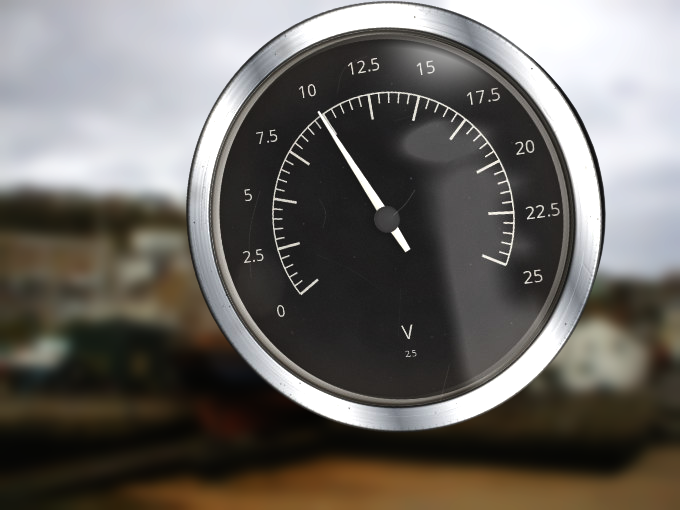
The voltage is 10
